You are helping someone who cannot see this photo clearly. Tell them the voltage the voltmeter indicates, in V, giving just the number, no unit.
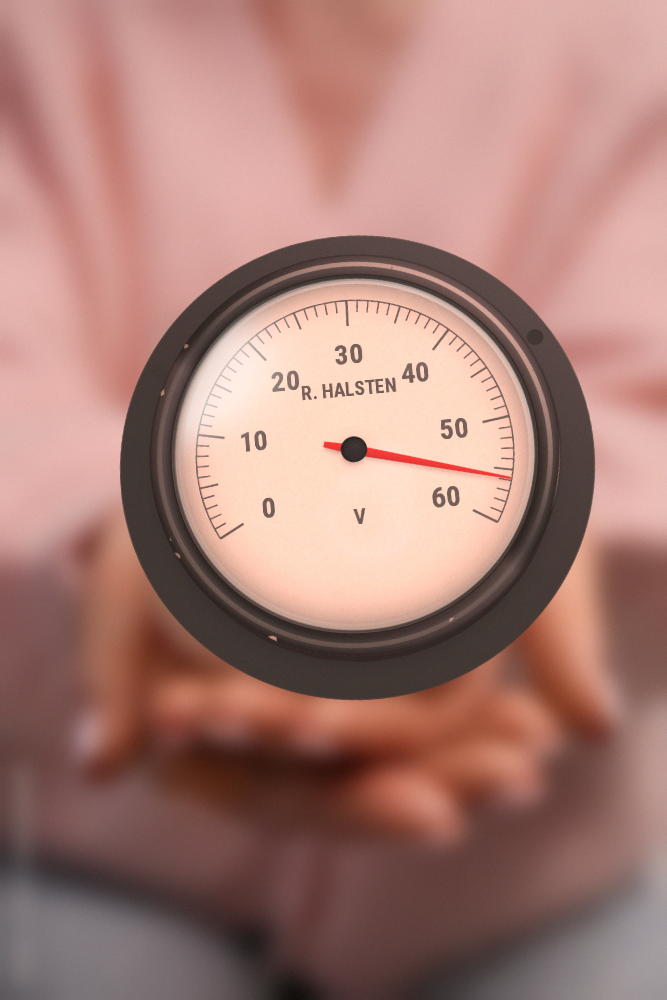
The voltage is 56
